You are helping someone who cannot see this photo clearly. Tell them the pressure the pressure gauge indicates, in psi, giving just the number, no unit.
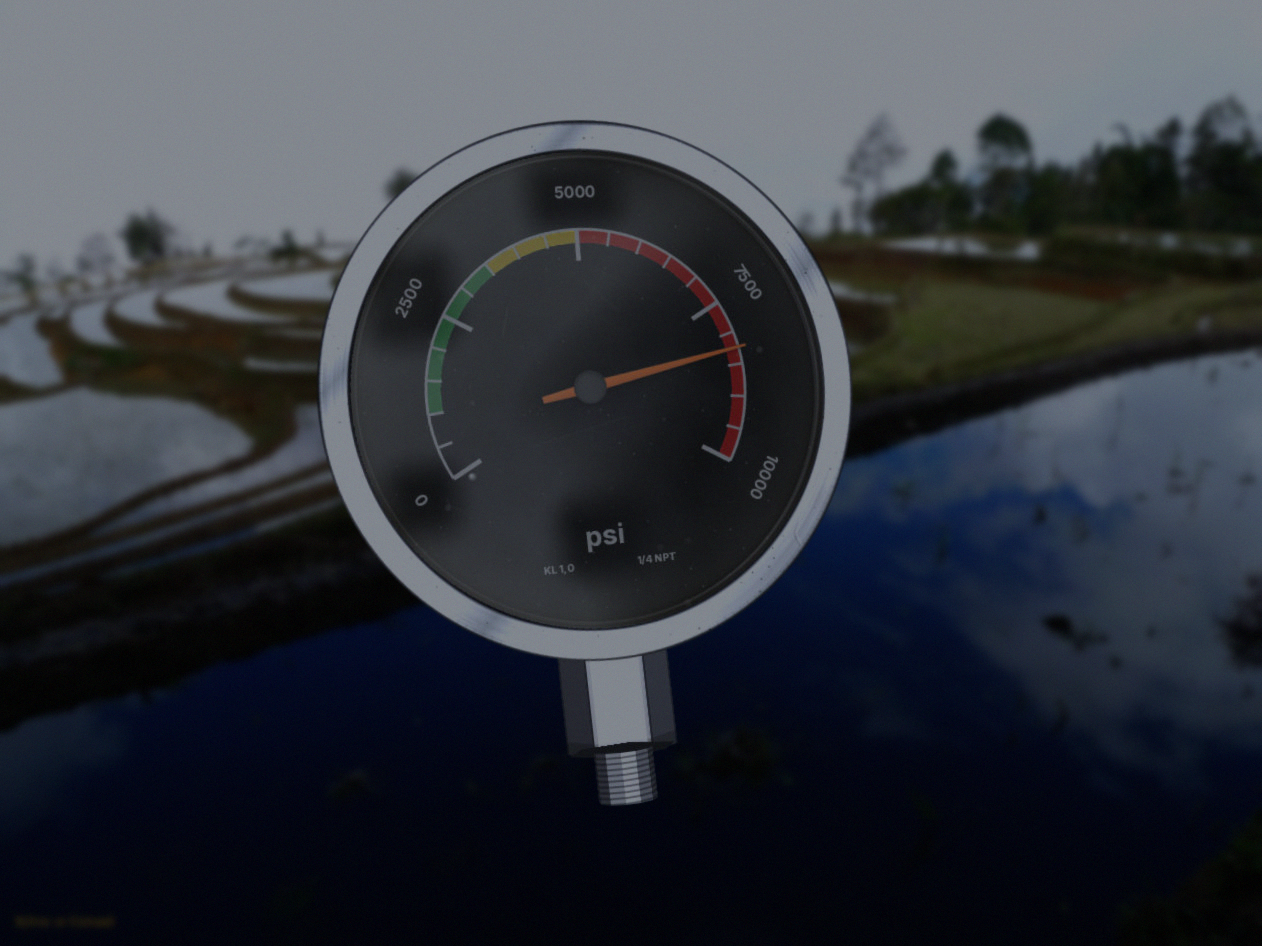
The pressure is 8250
